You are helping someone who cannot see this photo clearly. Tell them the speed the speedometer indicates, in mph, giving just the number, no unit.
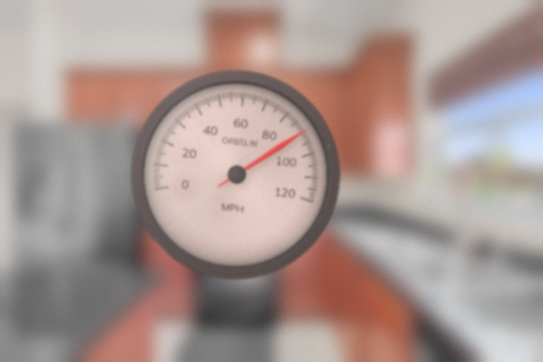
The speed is 90
